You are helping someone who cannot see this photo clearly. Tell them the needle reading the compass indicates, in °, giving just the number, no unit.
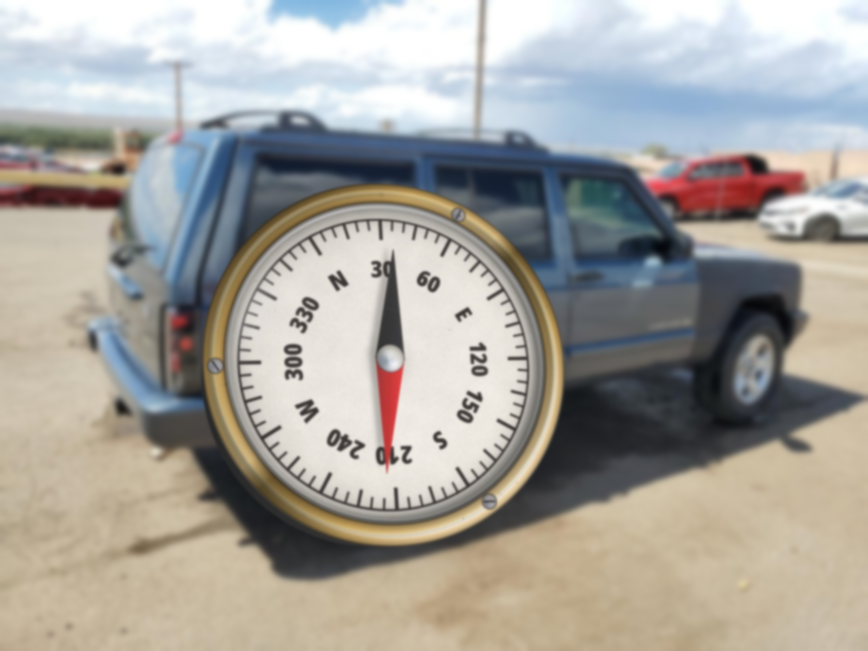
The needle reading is 215
